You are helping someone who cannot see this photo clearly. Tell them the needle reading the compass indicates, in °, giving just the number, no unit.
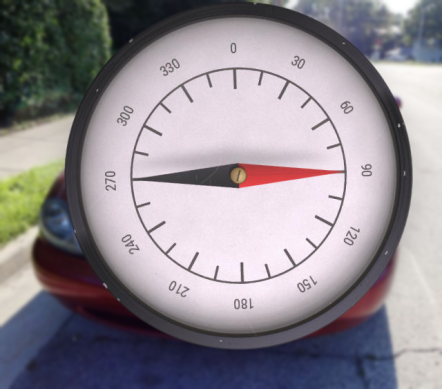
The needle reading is 90
